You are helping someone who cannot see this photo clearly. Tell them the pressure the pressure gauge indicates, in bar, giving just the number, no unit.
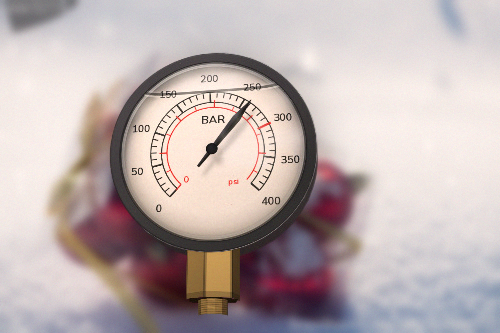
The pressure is 260
